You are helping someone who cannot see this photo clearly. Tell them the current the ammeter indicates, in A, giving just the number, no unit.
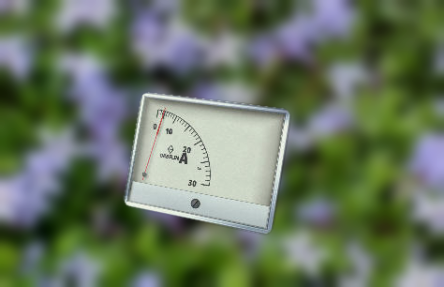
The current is 5
